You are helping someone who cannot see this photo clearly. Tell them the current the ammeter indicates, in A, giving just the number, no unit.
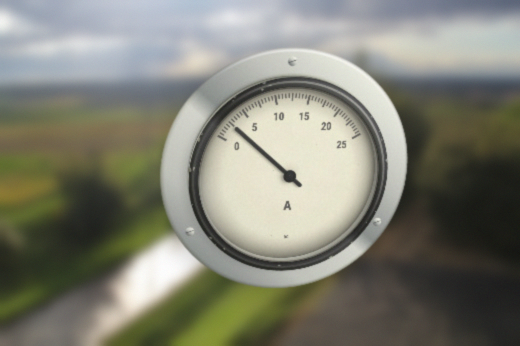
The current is 2.5
